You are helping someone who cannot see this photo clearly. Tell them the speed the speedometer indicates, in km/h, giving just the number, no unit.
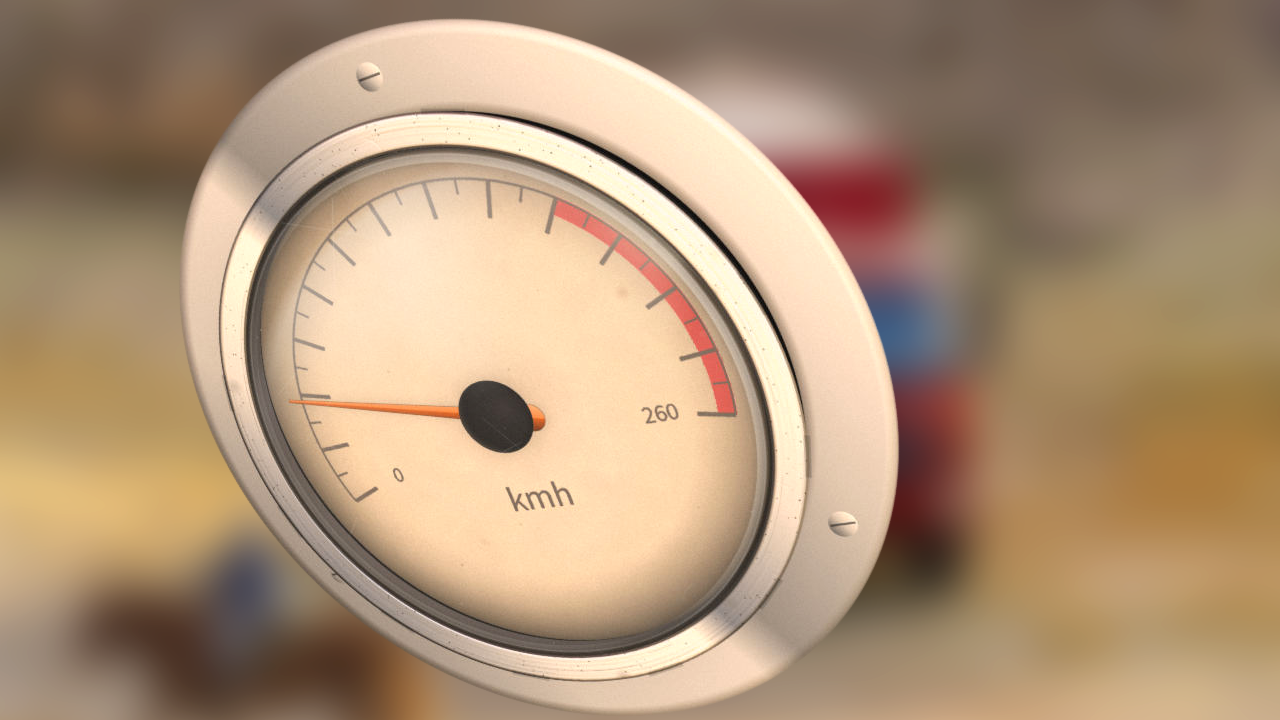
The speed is 40
